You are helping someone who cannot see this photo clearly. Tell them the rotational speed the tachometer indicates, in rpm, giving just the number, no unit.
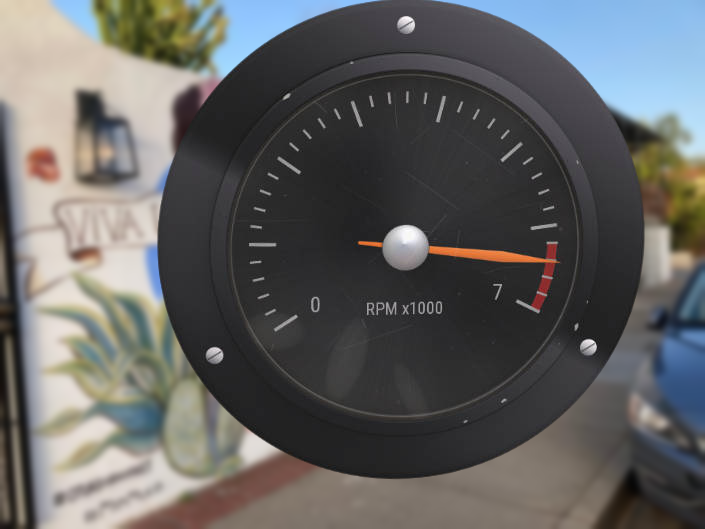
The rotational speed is 6400
